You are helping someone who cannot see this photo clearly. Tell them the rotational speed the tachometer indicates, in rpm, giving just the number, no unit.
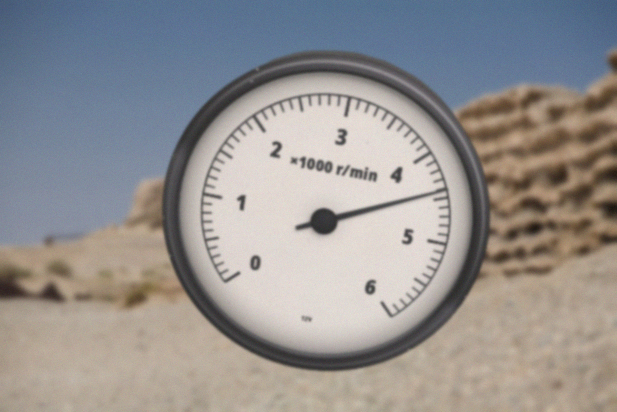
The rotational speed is 4400
